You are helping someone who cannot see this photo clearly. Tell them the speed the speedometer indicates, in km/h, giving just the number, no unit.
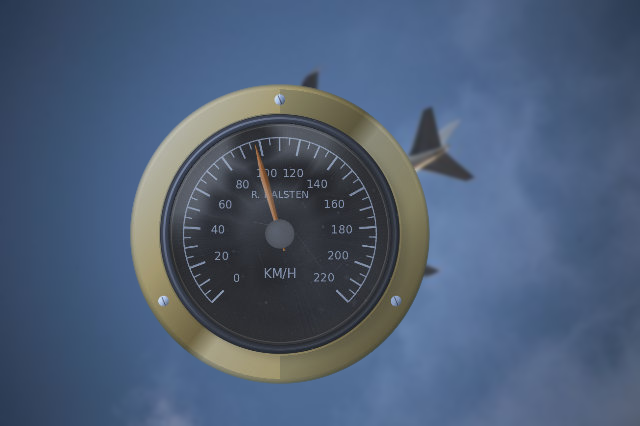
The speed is 97.5
